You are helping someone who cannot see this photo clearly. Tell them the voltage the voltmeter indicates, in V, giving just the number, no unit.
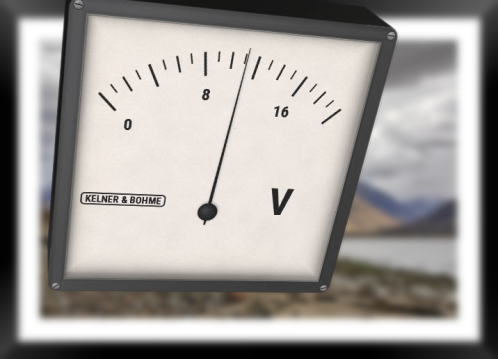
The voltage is 11
